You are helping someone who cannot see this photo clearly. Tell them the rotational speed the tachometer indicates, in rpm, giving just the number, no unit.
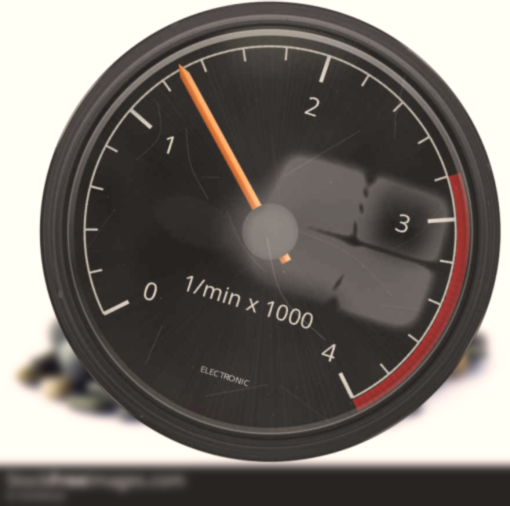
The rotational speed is 1300
